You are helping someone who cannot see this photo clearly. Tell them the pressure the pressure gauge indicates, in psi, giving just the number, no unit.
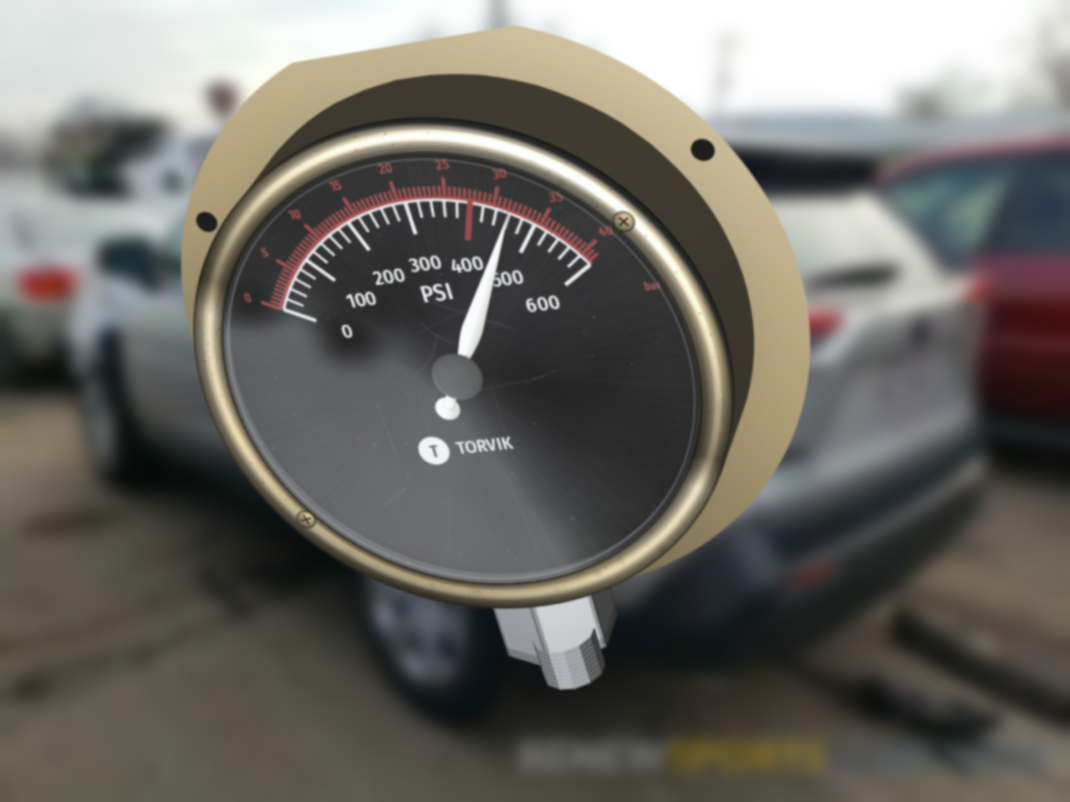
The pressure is 460
